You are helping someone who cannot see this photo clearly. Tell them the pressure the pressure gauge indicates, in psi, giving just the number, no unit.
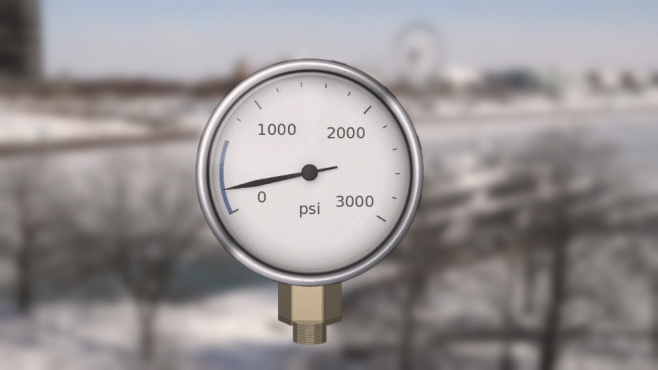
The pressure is 200
